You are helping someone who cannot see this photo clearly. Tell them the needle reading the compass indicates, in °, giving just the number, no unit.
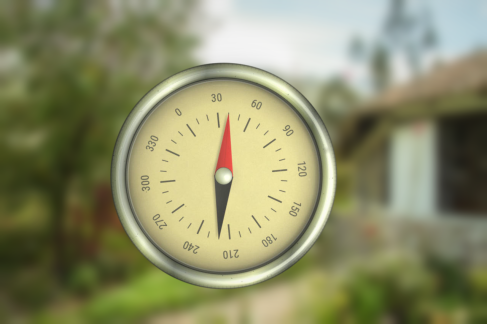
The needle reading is 40
